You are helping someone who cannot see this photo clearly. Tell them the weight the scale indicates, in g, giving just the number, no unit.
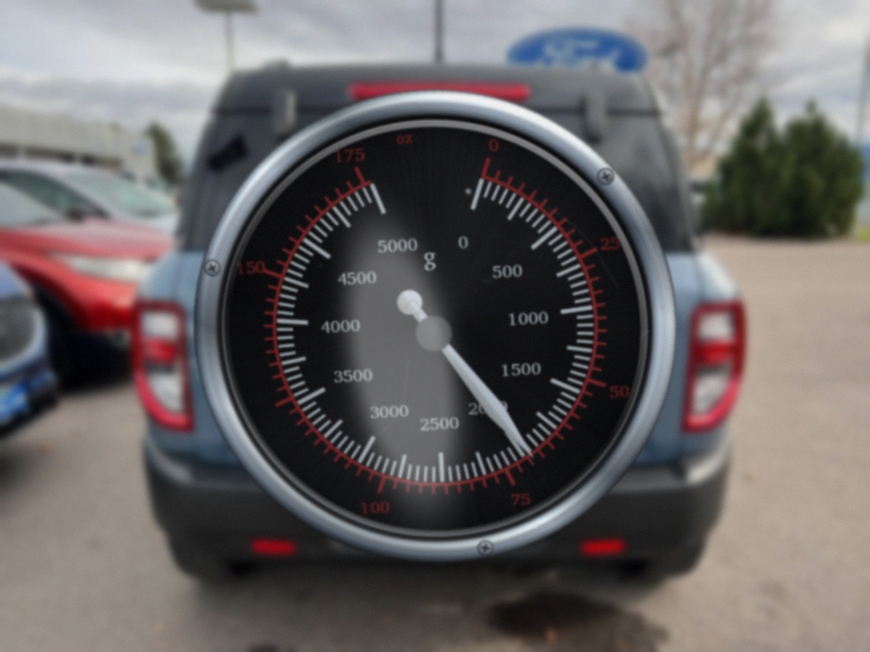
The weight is 1950
